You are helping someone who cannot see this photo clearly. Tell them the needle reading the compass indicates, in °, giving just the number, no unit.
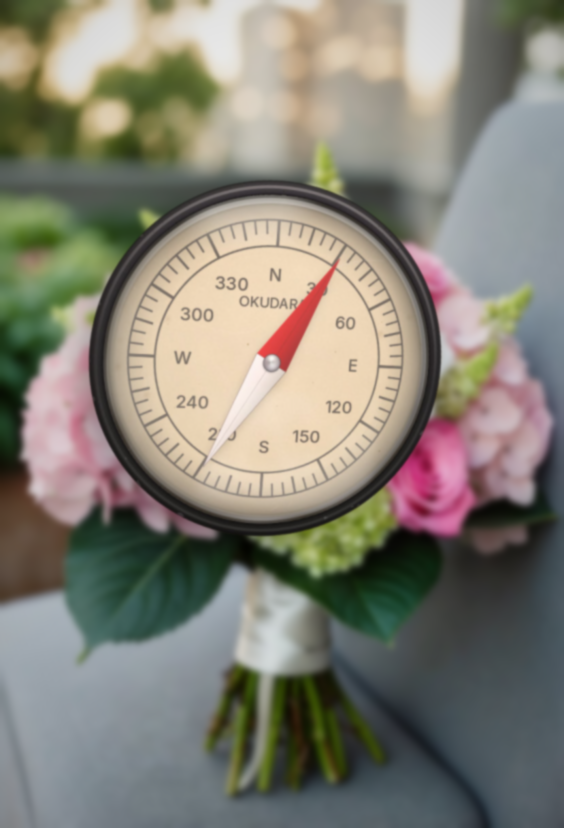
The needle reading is 30
